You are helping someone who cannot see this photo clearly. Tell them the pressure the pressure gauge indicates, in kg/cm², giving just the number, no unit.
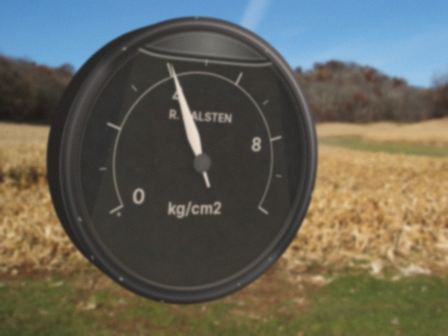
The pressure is 4
